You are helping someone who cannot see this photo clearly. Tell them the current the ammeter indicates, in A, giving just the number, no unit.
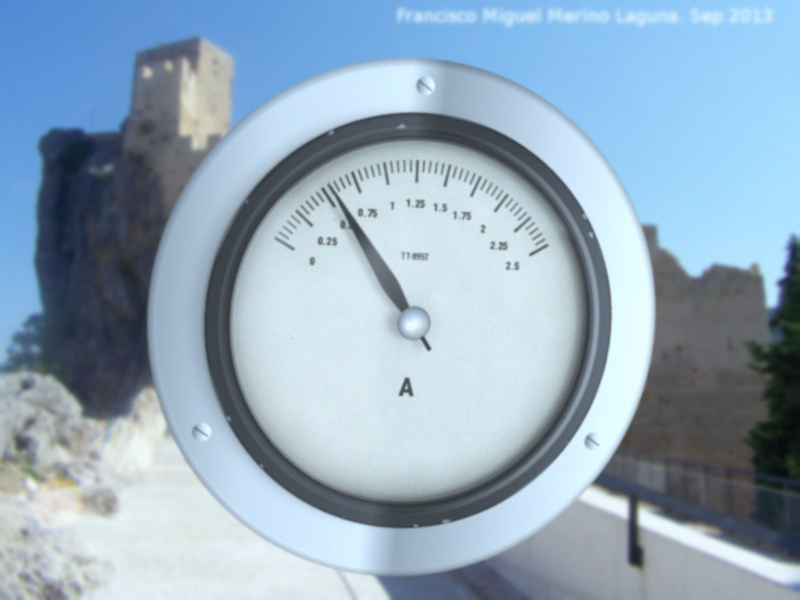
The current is 0.55
